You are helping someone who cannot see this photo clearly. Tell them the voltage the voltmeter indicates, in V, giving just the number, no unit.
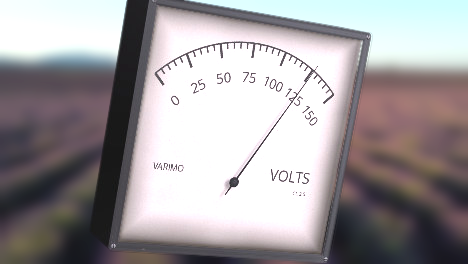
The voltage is 125
